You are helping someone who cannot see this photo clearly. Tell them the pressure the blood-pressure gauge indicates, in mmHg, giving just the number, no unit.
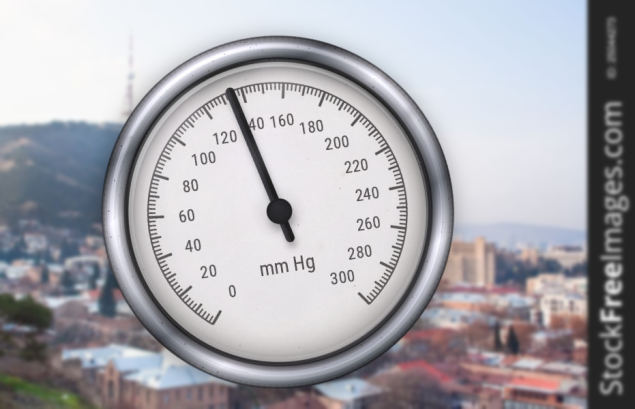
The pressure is 134
